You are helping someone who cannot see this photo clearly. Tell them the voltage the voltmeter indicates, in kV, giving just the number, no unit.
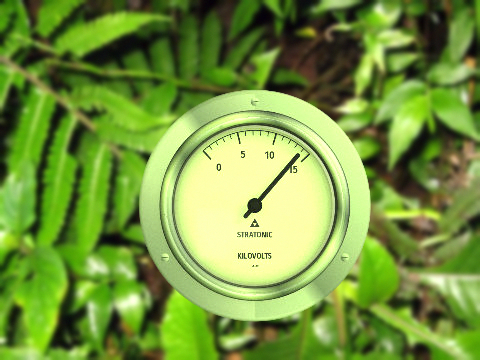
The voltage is 14
